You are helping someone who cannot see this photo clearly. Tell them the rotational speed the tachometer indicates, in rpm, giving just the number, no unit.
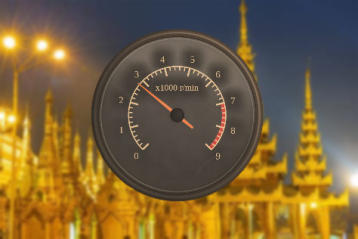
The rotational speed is 2800
